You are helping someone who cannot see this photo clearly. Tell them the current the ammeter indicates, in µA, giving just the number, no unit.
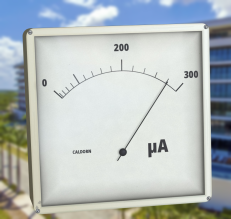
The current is 280
